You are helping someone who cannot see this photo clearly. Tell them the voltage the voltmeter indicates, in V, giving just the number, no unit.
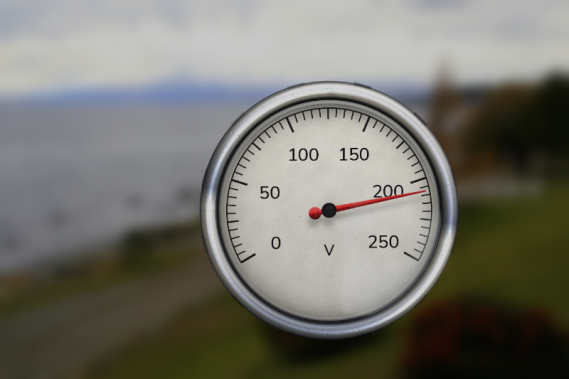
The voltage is 207.5
